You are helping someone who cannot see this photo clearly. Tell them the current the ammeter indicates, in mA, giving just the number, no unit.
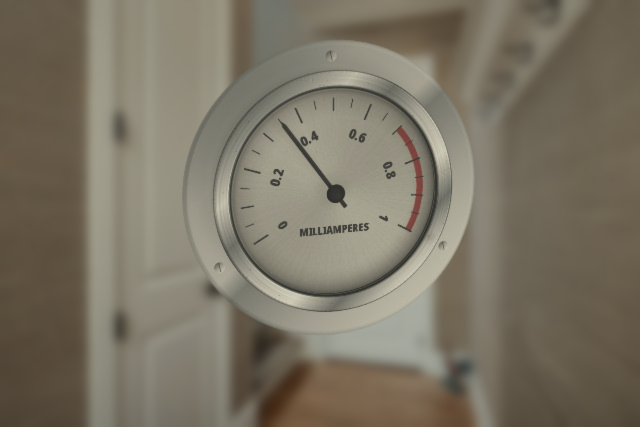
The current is 0.35
